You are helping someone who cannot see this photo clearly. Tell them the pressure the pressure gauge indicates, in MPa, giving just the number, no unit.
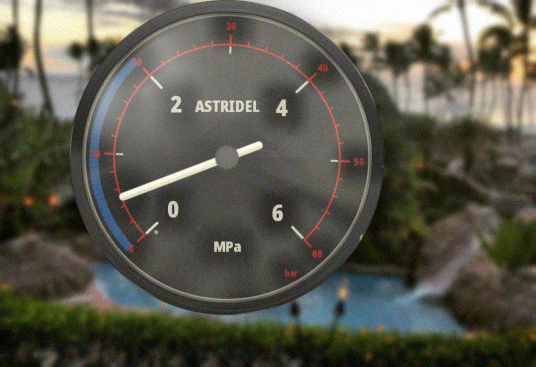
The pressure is 0.5
